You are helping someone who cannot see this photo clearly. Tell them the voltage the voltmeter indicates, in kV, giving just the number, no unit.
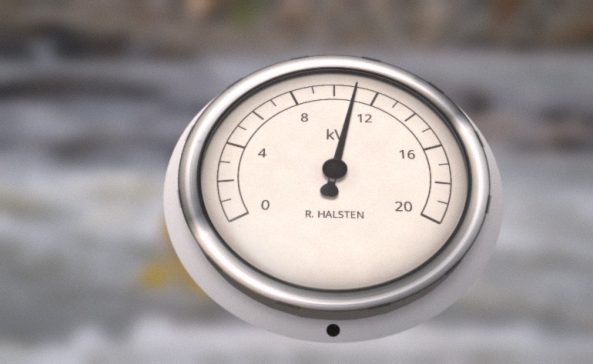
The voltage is 11
